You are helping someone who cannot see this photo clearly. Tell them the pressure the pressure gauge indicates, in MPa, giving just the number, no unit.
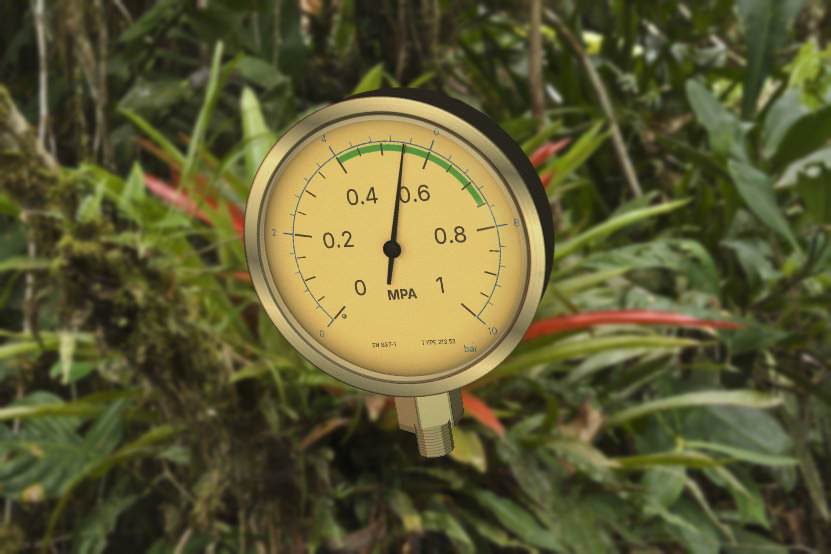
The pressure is 0.55
